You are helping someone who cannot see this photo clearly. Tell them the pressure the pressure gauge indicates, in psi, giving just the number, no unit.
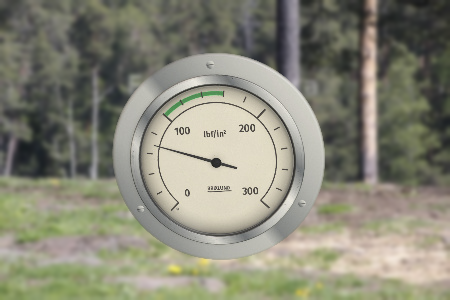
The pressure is 70
